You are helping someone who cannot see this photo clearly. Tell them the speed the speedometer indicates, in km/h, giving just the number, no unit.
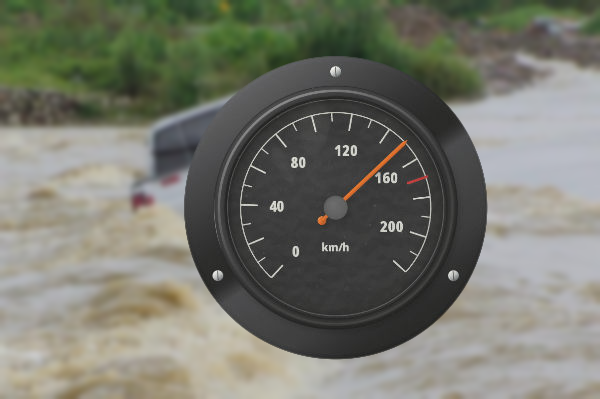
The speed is 150
